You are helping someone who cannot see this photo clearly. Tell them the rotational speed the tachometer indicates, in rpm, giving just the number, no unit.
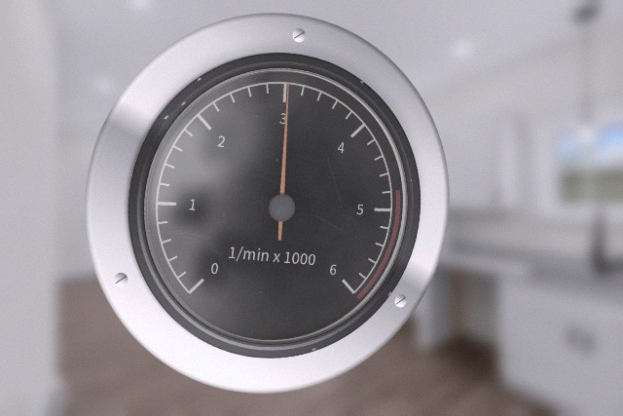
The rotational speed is 3000
